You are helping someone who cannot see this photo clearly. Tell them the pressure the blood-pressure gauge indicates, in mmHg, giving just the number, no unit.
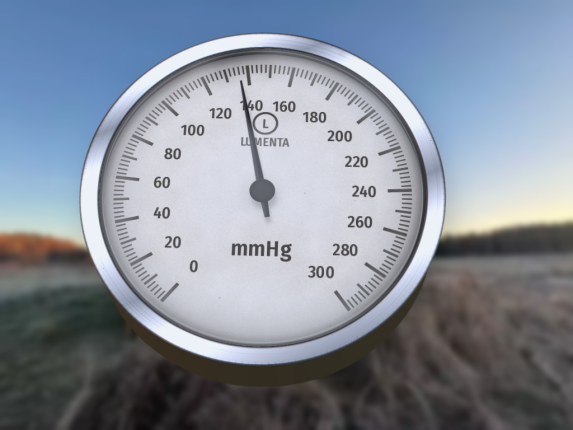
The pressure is 136
